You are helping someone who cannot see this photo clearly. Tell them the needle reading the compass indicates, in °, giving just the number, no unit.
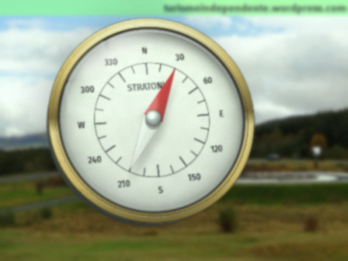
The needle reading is 30
